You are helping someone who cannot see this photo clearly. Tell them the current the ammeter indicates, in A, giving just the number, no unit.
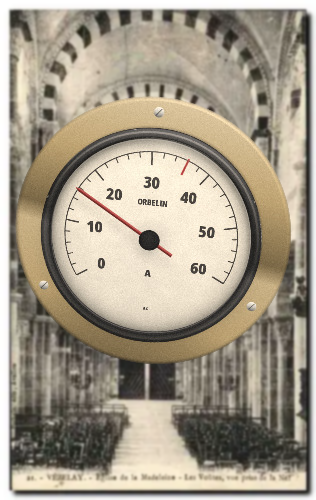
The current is 16
